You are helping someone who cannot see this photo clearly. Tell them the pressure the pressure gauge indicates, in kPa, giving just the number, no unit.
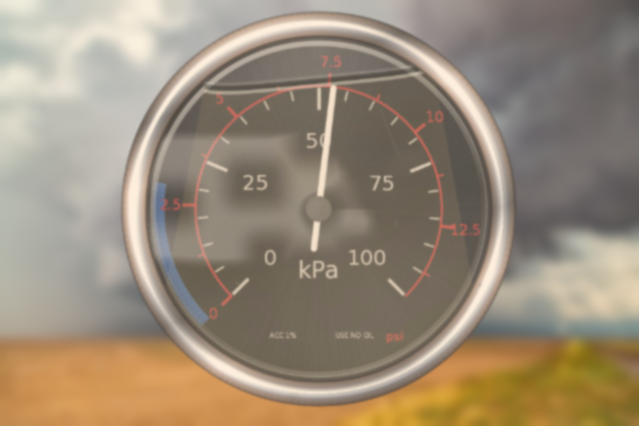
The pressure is 52.5
